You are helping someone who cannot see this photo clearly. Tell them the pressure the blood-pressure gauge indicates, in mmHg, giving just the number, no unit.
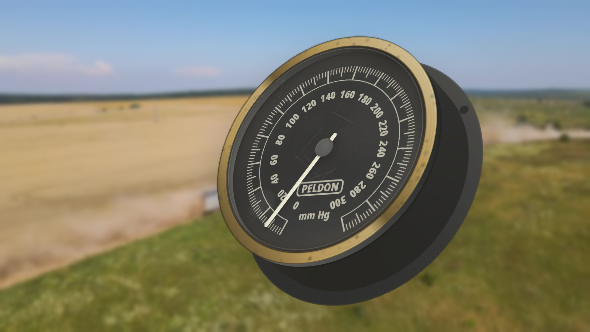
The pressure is 10
